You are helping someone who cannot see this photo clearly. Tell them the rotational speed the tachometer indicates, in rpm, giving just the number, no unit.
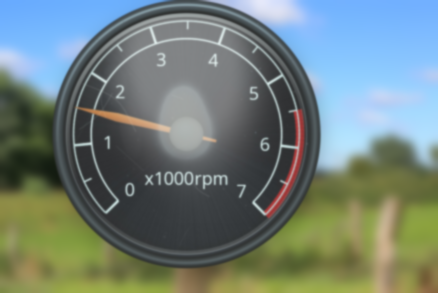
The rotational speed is 1500
